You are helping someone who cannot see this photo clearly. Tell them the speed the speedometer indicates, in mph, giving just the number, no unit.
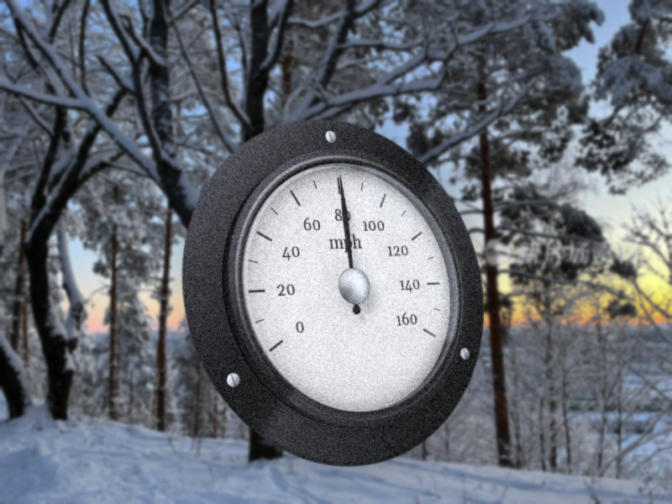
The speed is 80
